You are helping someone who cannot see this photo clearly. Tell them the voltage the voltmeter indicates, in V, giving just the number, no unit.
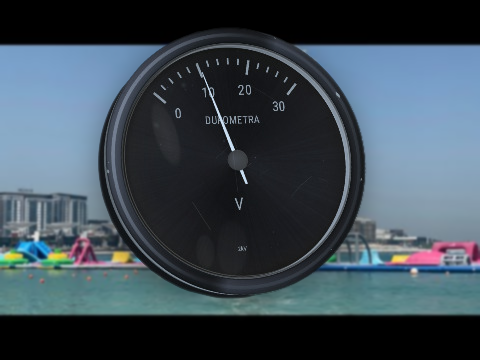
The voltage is 10
